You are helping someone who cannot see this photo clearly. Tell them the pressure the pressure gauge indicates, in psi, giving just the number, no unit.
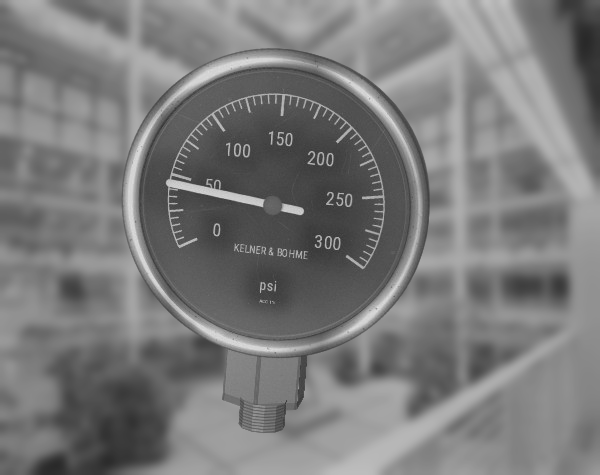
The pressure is 45
